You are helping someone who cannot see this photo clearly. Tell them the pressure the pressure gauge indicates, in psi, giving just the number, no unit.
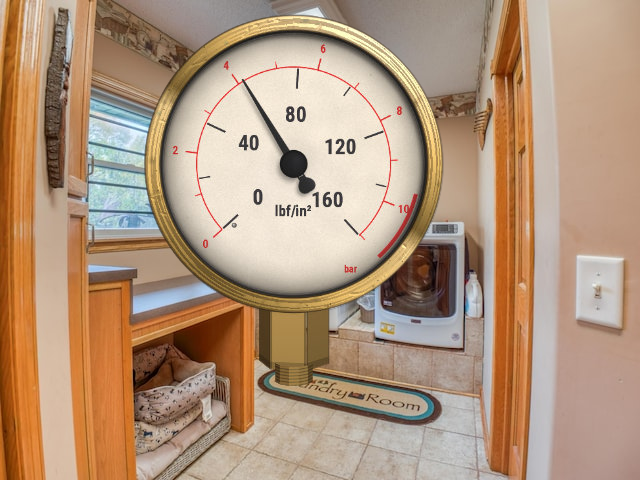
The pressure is 60
